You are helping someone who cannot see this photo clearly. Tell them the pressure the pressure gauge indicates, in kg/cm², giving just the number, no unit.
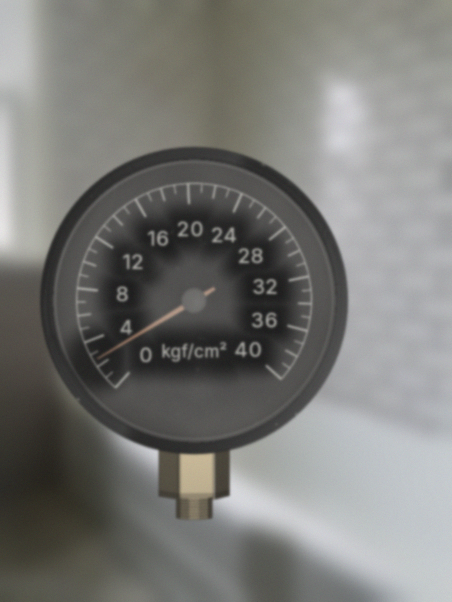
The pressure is 2.5
